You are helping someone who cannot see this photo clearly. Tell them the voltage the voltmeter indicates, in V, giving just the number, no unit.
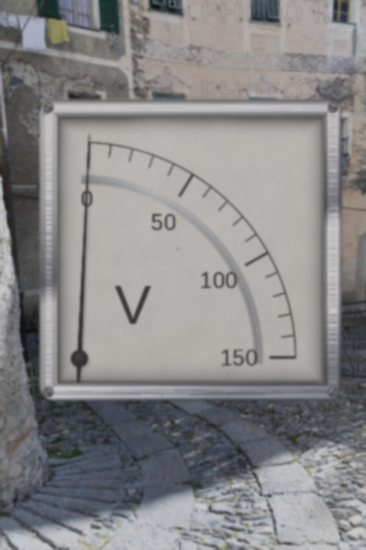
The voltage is 0
